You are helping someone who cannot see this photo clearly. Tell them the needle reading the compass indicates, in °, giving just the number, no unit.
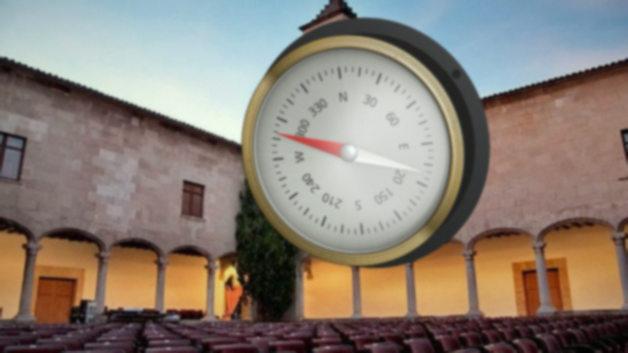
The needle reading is 290
